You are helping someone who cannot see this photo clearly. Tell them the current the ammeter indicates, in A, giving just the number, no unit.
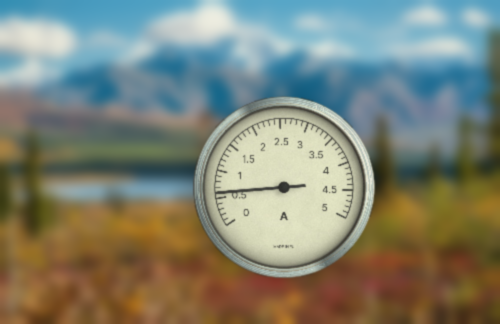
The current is 0.6
